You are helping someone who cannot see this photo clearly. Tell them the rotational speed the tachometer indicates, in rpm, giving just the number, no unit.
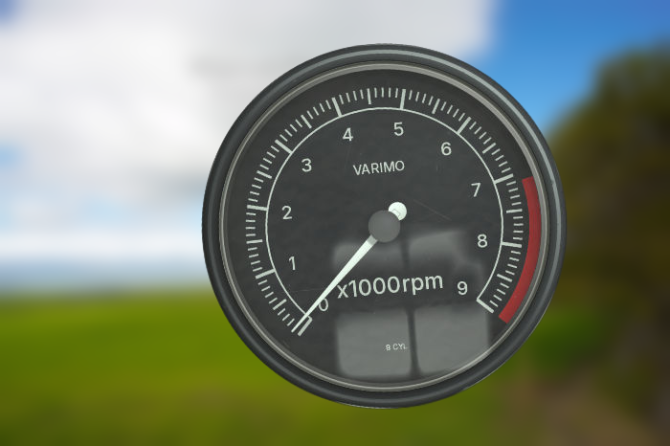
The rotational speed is 100
